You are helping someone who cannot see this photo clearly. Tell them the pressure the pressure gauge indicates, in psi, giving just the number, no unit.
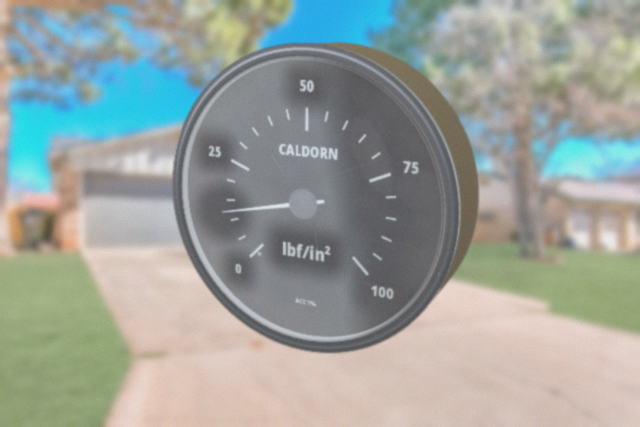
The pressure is 12.5
